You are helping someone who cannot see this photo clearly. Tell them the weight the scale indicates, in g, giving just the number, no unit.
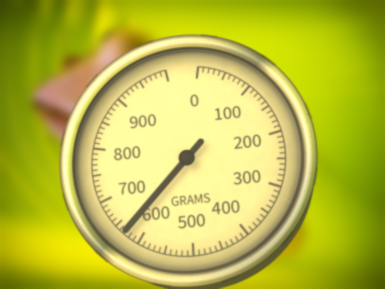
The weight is 630
